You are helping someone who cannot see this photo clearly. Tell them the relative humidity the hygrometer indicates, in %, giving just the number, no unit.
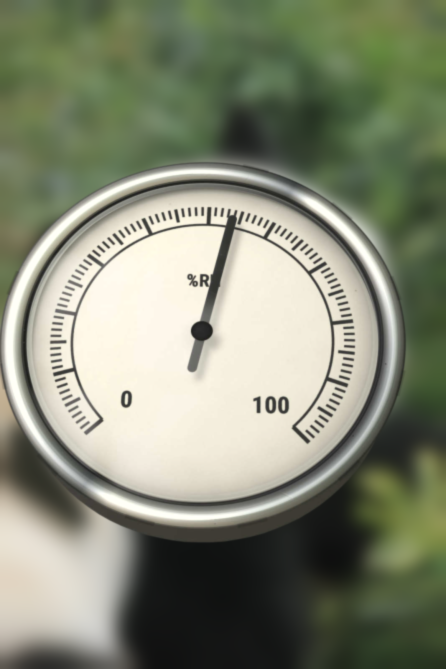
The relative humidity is 54
